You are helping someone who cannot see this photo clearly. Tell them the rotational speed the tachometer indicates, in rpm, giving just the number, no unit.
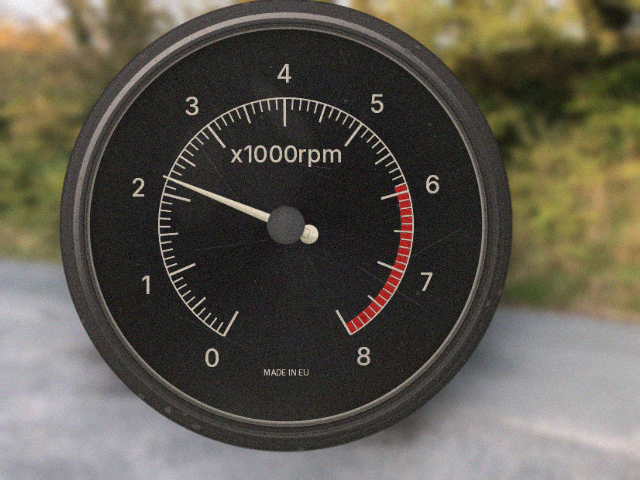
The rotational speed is 2200
